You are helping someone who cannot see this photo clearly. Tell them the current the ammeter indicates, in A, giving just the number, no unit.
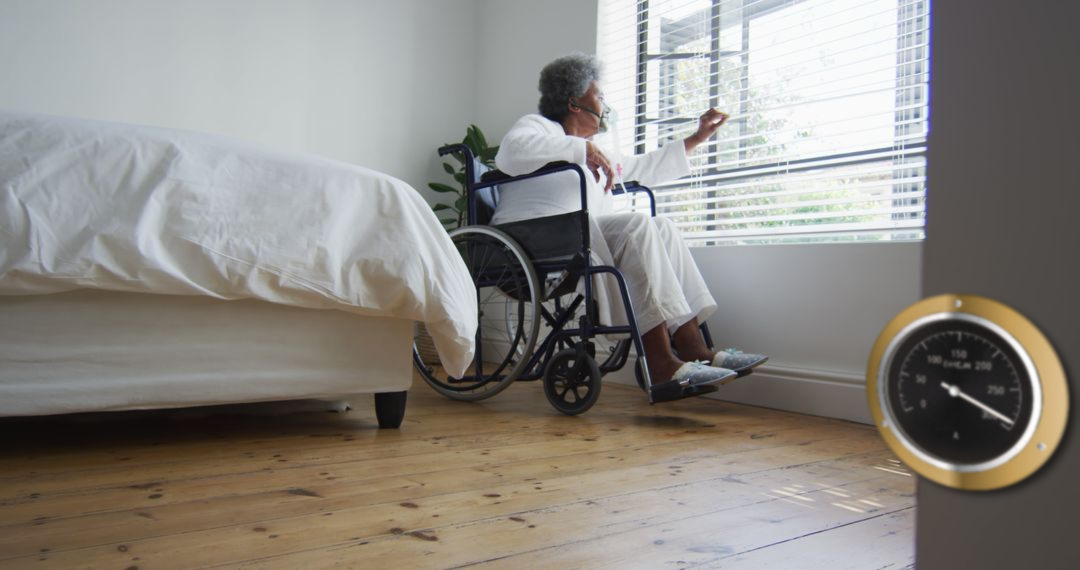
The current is 290
